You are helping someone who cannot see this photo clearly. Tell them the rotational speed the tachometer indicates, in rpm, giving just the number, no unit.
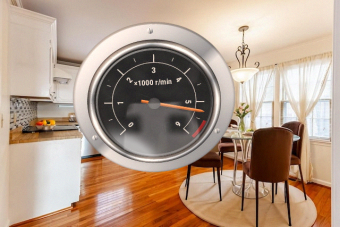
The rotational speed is 5250
